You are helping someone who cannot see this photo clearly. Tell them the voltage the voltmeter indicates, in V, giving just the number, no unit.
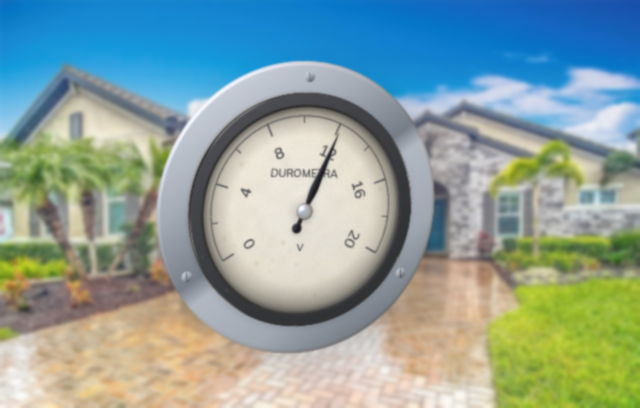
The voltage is 12
